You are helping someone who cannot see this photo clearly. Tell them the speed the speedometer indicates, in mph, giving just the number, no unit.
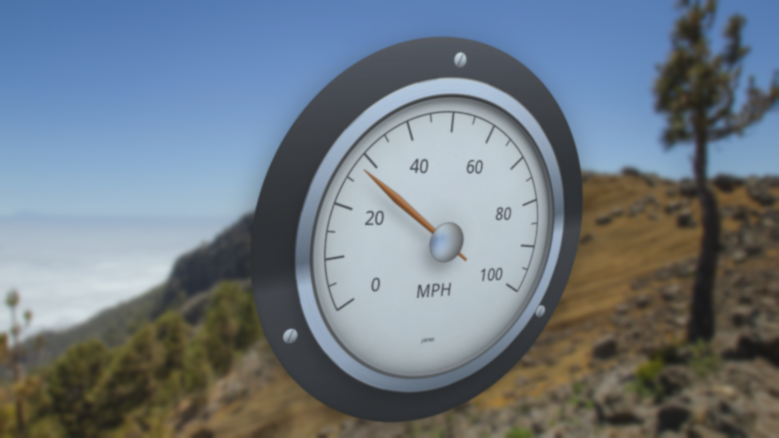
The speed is 27.5
